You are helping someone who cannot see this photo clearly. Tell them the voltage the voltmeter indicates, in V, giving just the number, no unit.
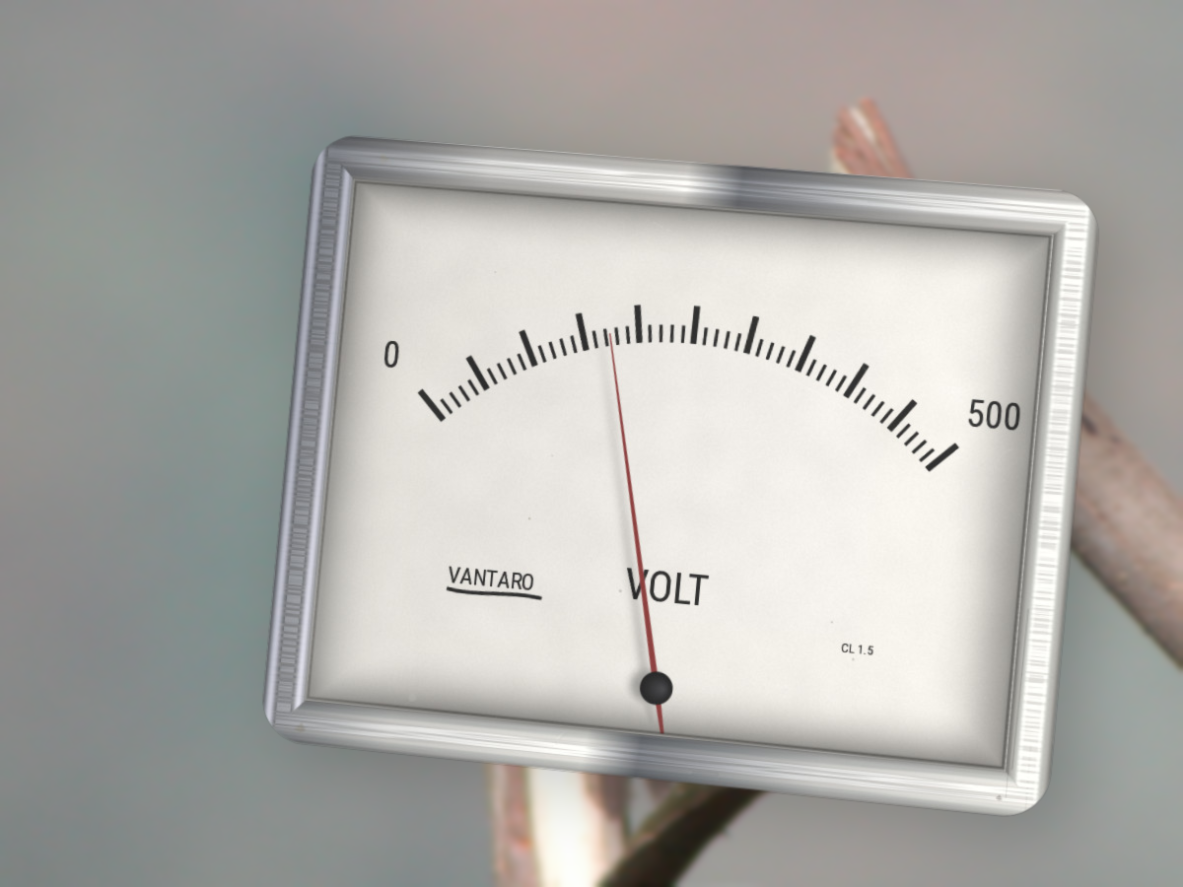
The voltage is 175
